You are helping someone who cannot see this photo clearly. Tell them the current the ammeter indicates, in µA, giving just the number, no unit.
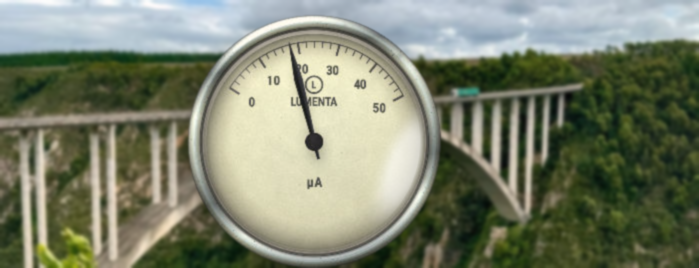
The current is 18
